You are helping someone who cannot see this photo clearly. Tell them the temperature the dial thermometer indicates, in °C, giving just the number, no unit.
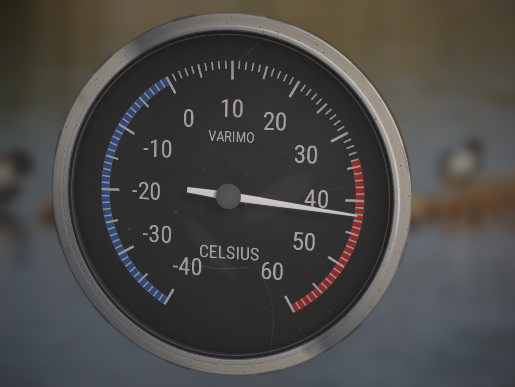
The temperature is 42
